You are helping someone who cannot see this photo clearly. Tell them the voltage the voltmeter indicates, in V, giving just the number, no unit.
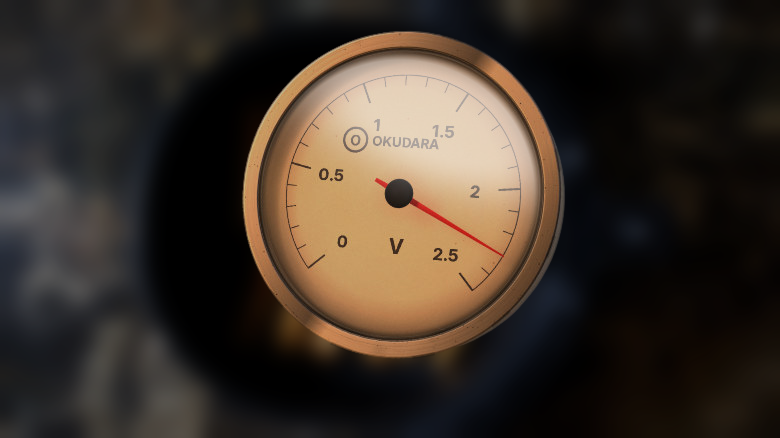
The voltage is 2.3
